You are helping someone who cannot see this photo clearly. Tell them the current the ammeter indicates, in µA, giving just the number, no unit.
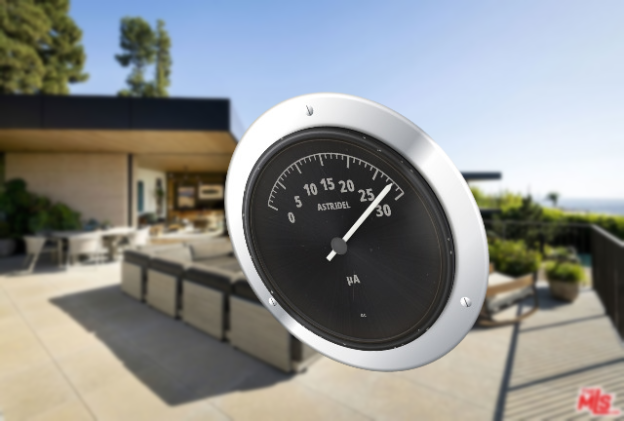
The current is 28
